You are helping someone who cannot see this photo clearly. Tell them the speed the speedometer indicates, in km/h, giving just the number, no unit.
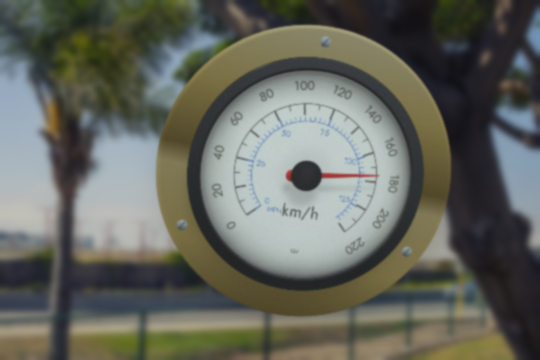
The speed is 175
